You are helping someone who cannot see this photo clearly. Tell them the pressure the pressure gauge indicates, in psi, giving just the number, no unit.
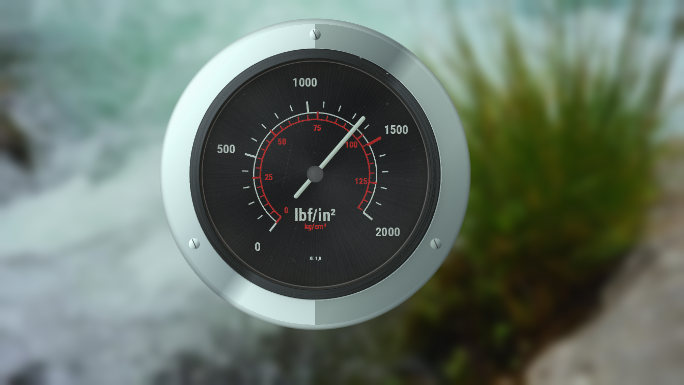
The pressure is 1350
